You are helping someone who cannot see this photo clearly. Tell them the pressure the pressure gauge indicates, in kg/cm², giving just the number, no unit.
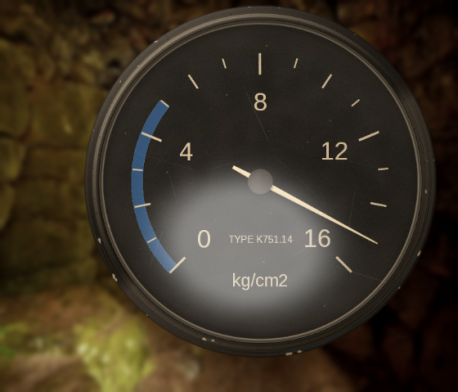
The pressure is 15
